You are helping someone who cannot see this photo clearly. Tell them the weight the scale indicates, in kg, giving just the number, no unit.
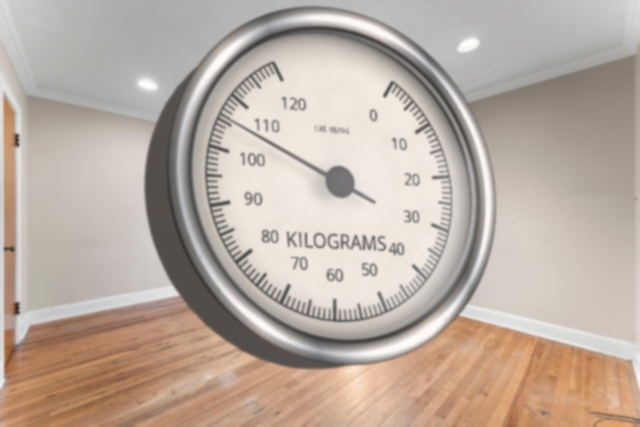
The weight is 105
